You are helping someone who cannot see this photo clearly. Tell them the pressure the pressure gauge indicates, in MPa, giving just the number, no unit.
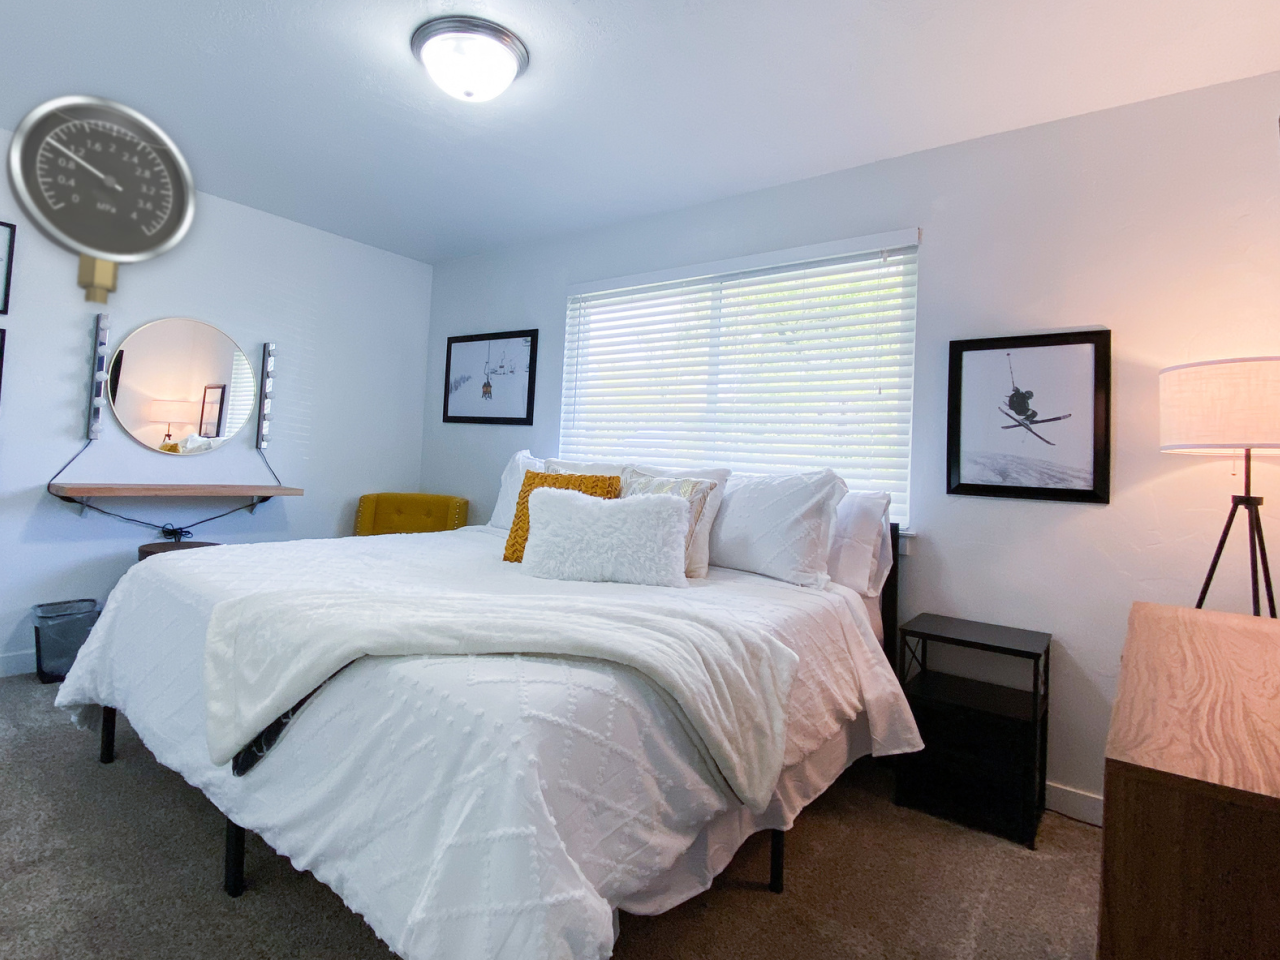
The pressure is 1
